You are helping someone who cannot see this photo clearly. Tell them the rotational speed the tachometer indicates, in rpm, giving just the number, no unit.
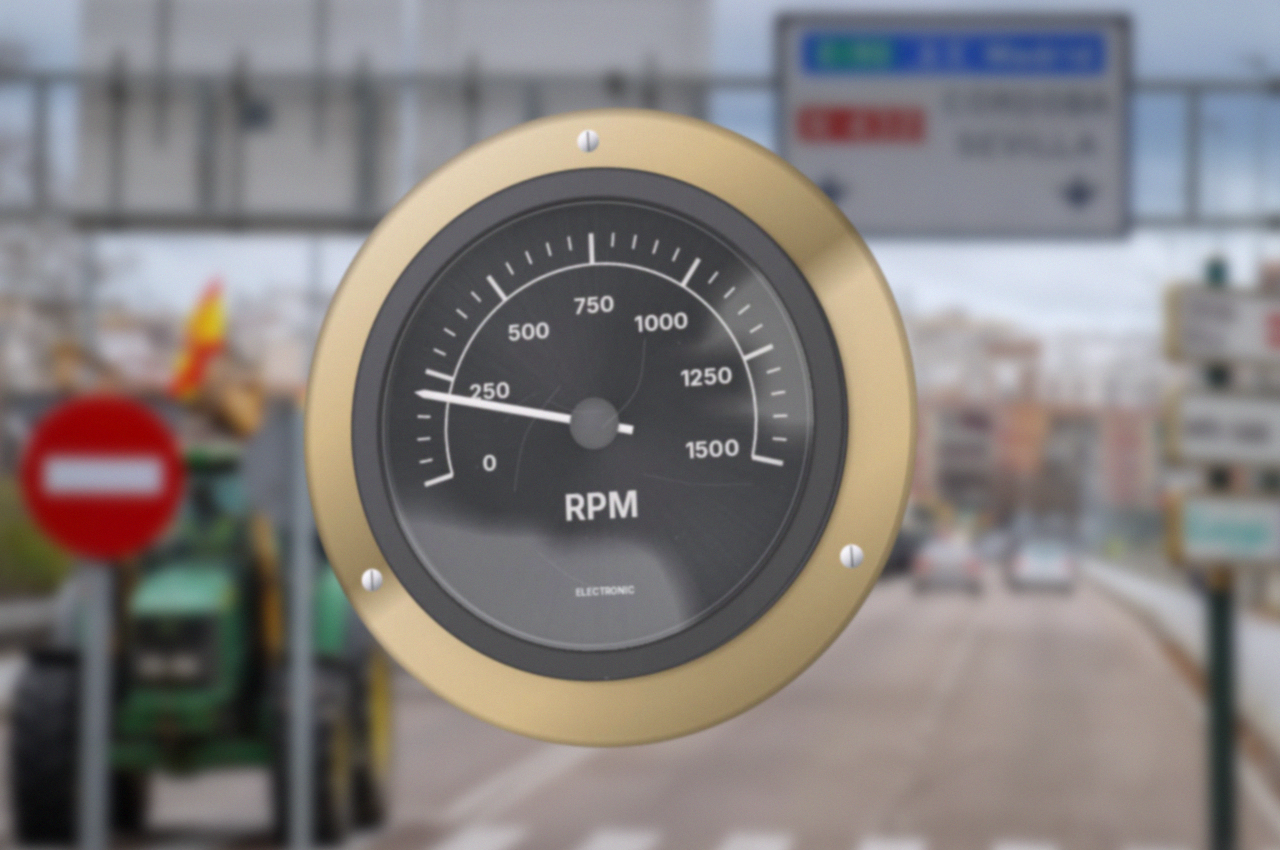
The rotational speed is 200
